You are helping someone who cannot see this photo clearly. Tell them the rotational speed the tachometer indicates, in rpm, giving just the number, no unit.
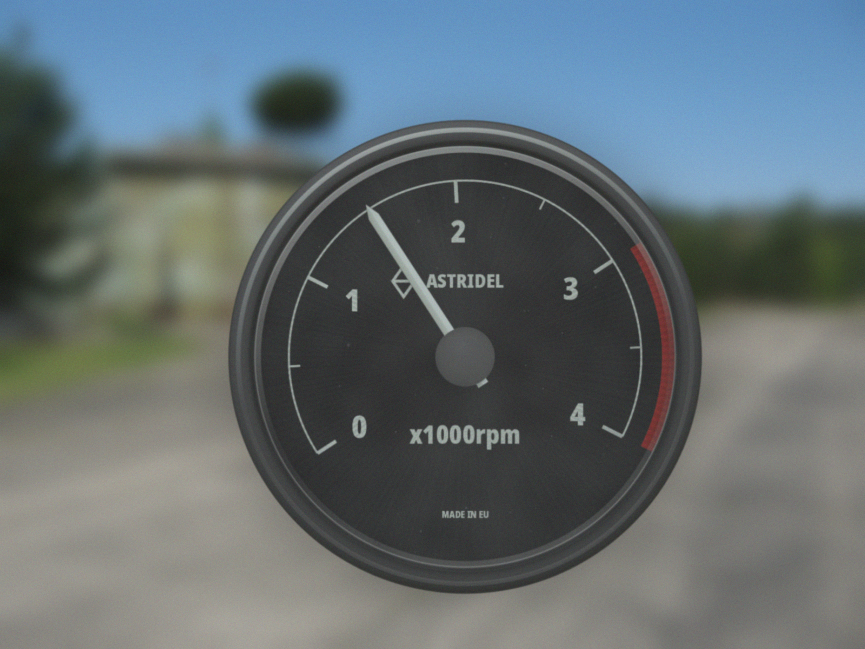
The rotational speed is 1500
